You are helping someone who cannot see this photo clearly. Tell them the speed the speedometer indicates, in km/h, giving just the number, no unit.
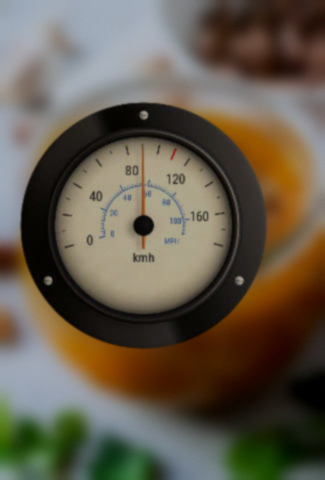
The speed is 90
